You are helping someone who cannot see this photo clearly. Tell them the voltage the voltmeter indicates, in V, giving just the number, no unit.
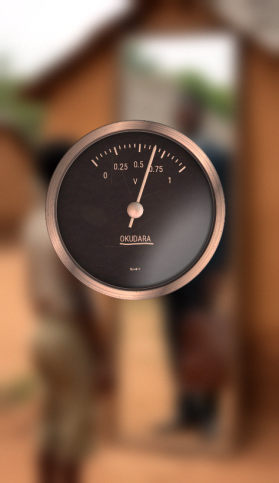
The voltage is 0.65
